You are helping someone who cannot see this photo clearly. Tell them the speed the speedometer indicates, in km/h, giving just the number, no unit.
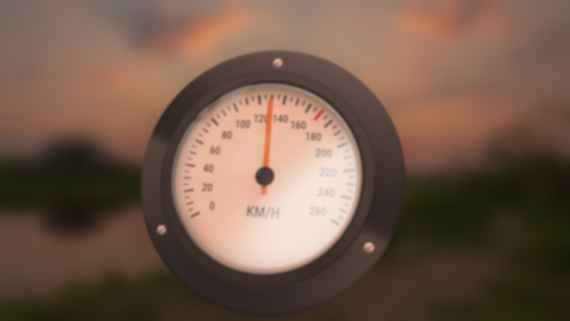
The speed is 130
